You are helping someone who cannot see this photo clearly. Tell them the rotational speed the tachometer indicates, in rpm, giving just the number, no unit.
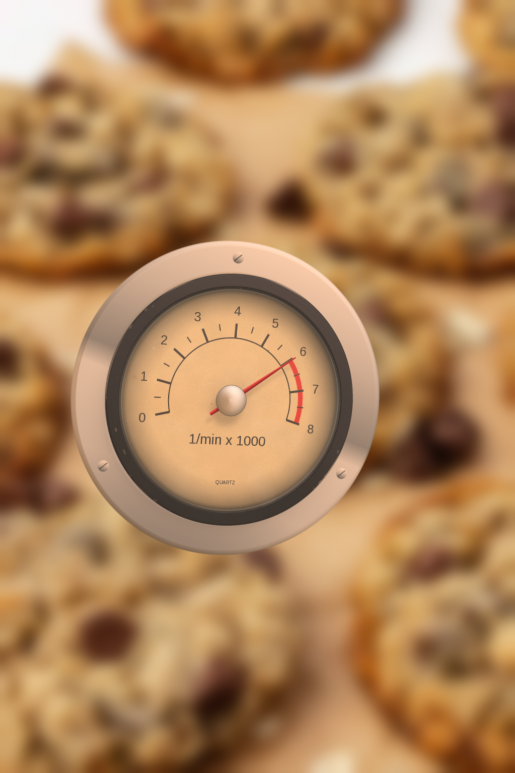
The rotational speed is 6000
